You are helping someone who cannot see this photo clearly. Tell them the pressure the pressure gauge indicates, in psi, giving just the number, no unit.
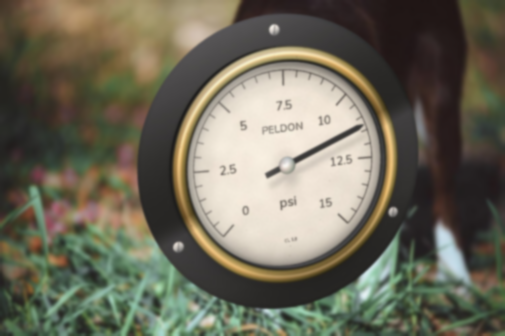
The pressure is 11.25
